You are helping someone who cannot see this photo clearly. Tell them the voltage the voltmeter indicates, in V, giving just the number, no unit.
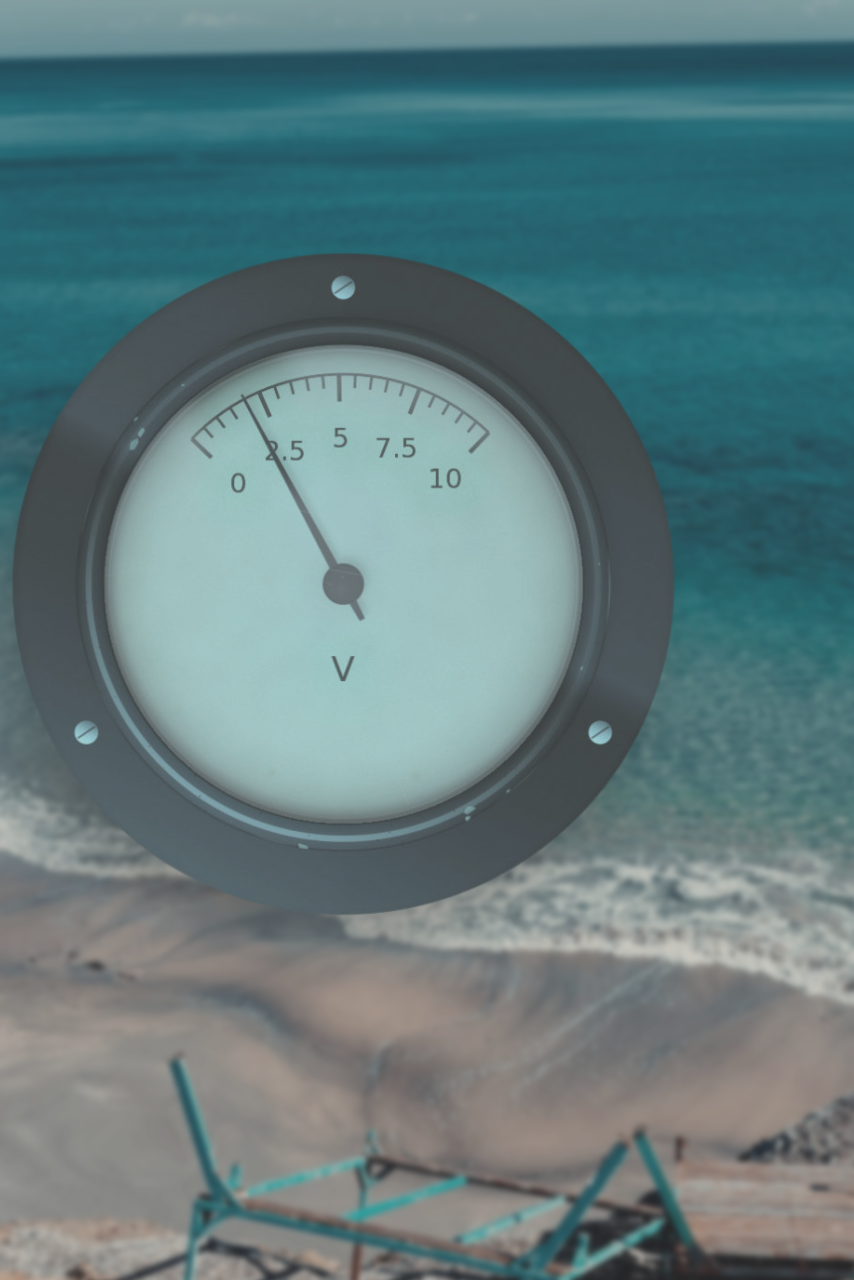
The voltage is 2
